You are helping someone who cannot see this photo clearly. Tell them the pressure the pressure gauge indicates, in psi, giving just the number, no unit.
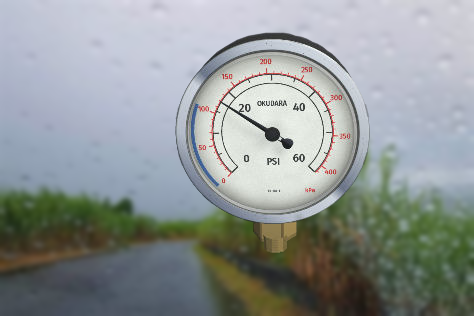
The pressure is 17.5
